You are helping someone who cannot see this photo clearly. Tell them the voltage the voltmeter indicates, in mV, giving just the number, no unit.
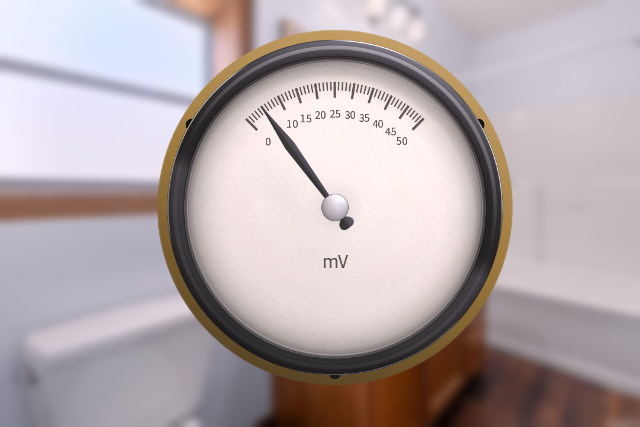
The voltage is 5
